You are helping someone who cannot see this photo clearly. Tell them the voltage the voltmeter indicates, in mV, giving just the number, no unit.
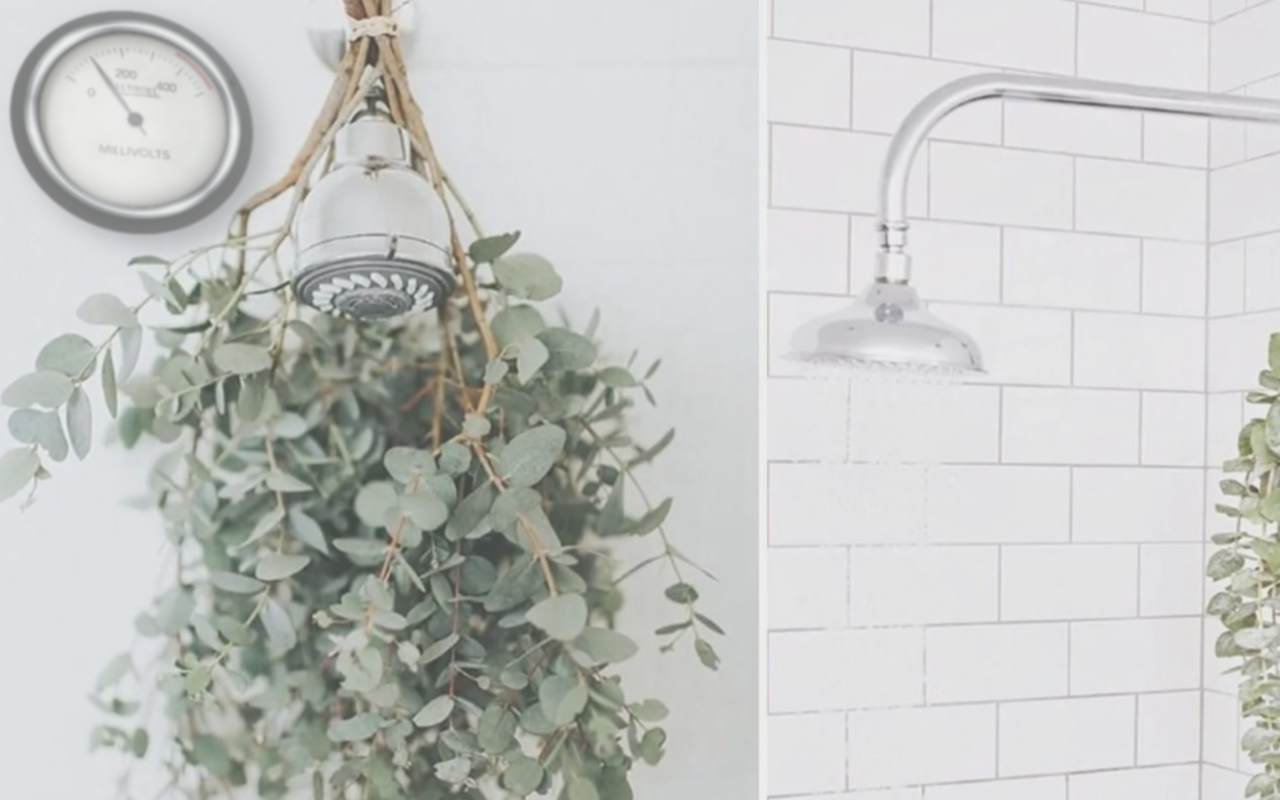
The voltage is 100
